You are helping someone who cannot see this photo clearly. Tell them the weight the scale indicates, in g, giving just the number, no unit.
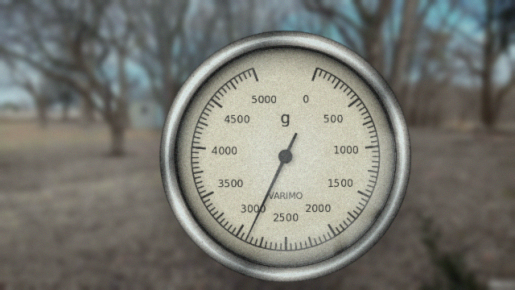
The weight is 2900
